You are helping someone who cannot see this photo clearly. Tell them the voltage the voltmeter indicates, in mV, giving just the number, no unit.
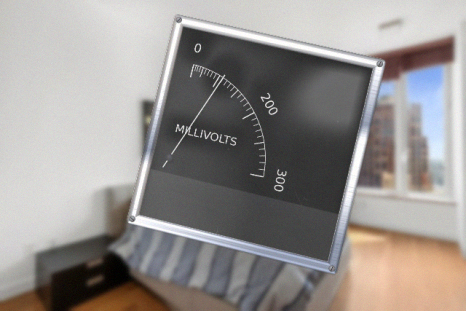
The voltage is 110
